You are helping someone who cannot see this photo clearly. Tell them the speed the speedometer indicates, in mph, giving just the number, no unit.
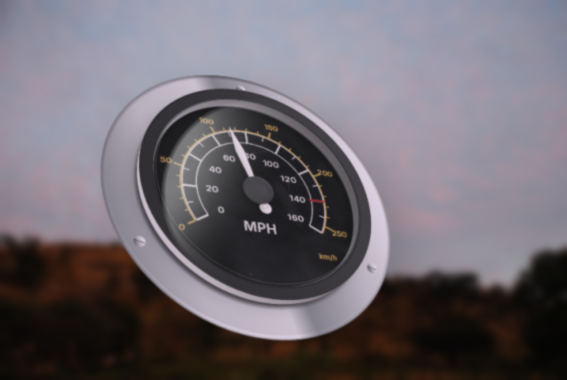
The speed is 70
